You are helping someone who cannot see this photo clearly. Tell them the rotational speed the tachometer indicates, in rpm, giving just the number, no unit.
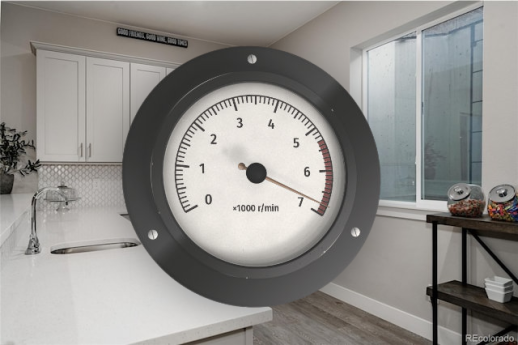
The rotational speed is 6800
